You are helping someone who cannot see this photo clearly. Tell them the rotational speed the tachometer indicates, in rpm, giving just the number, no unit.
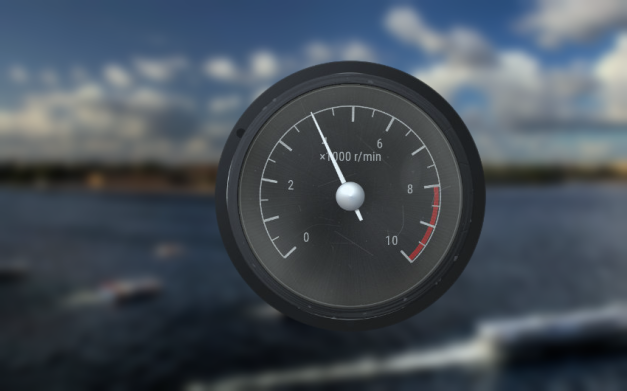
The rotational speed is 4000
